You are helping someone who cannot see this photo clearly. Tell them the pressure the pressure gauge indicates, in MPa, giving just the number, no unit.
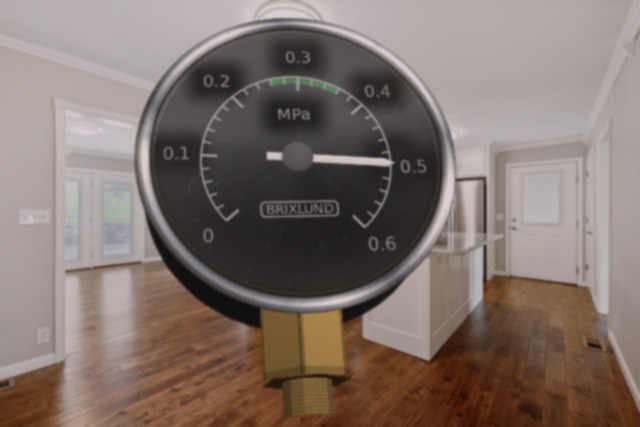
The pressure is 0.5
